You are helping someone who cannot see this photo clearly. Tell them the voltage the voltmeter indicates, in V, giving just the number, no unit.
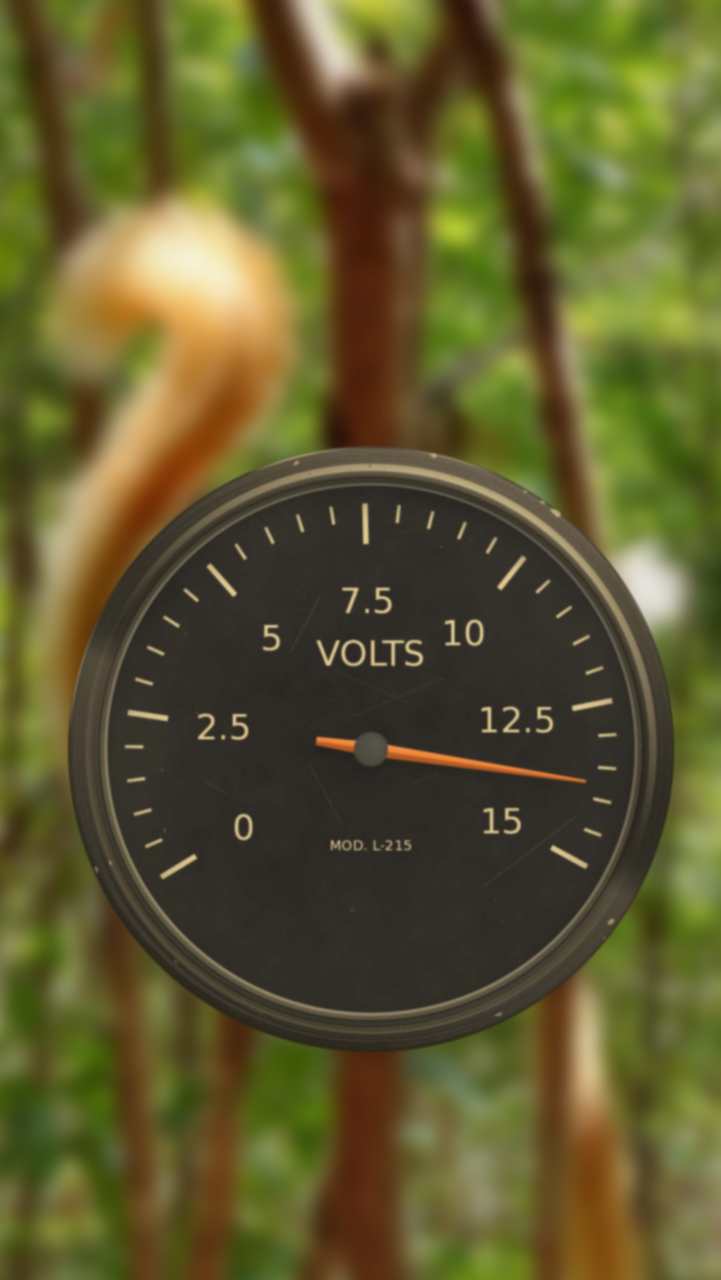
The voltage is 13.75
